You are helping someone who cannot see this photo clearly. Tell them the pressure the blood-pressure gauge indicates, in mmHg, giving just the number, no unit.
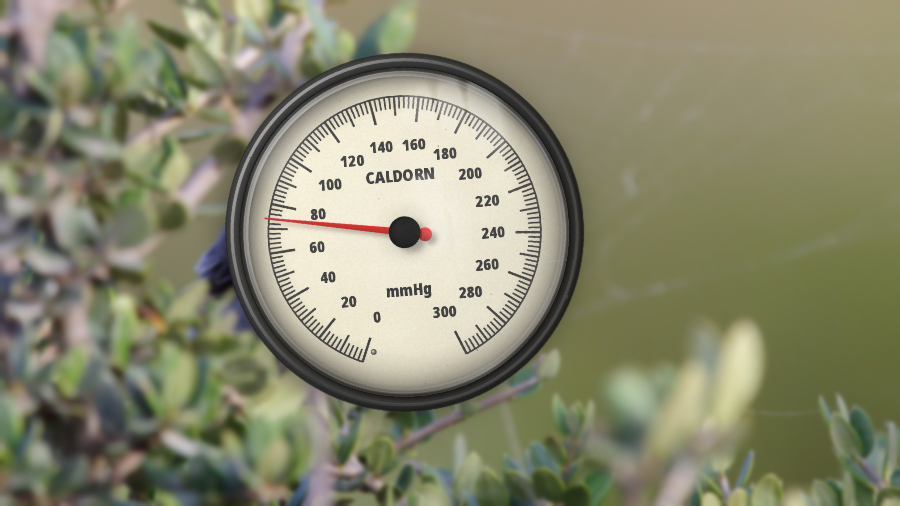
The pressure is 74
